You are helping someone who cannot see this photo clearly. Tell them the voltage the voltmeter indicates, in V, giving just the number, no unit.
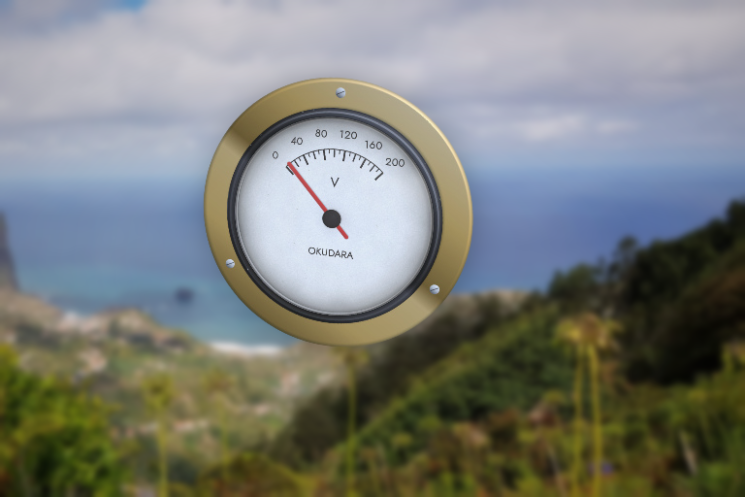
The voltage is 10
